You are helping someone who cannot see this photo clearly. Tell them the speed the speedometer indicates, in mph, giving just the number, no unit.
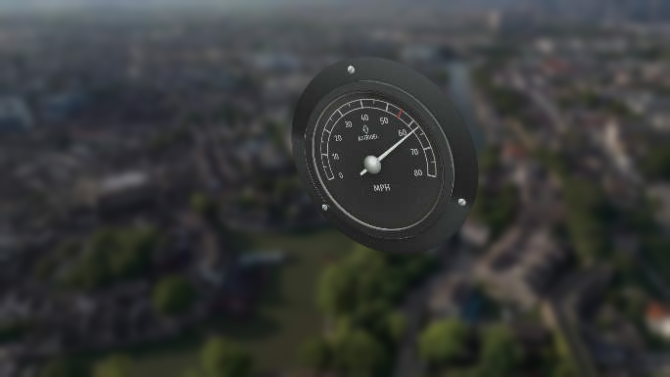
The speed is 62.5
